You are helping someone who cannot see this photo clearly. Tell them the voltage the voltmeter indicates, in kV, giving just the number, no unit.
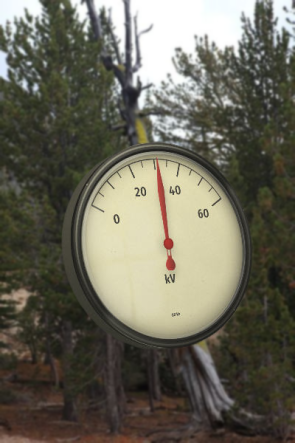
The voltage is 30
